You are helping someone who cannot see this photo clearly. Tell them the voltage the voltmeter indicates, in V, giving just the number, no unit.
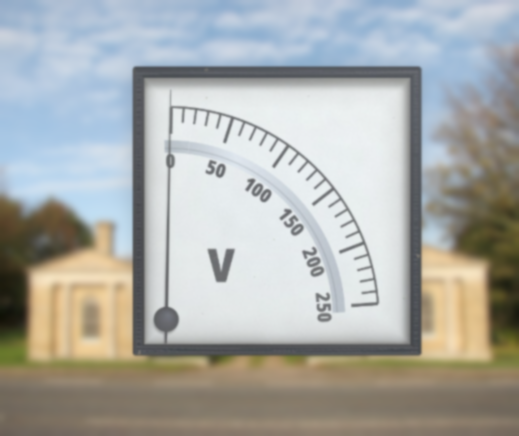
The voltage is 0
